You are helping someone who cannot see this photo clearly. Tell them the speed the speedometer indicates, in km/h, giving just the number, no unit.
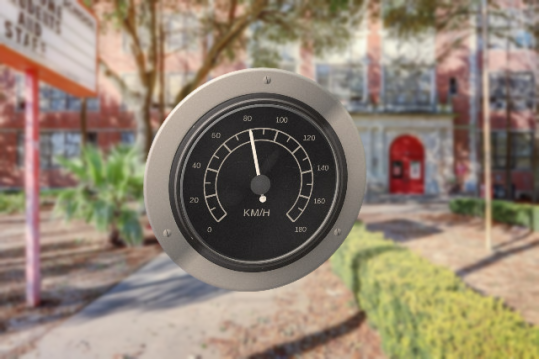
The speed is 80
